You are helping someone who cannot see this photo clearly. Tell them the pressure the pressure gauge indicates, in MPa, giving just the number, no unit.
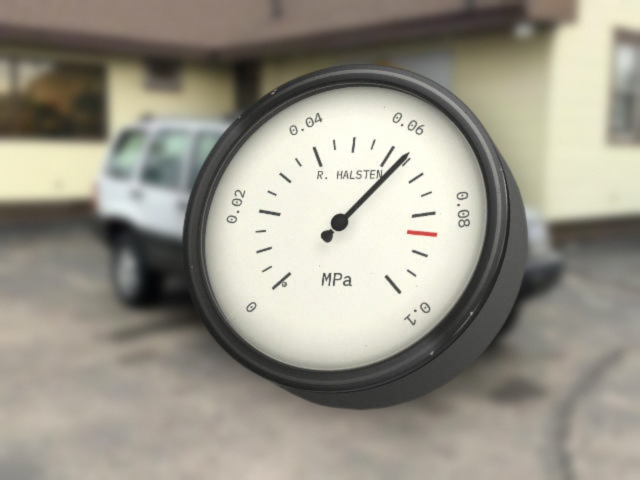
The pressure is 0.065
